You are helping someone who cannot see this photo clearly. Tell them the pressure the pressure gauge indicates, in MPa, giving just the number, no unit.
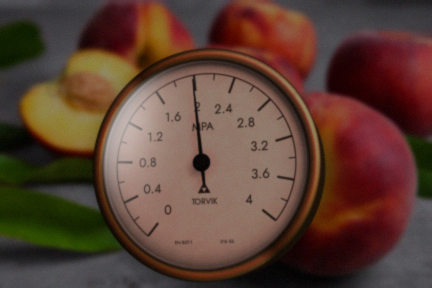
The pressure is 2
